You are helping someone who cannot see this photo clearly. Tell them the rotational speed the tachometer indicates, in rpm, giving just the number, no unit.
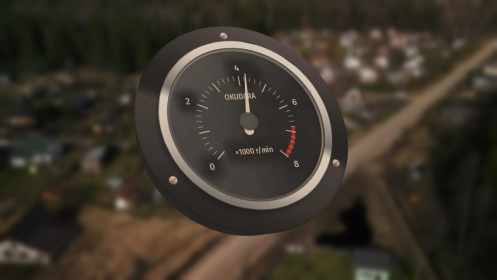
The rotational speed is 4200
